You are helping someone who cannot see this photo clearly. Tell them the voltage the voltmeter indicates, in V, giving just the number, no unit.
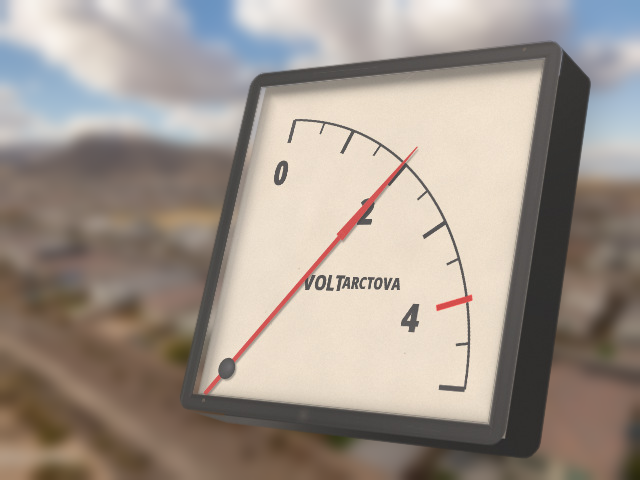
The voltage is 2
